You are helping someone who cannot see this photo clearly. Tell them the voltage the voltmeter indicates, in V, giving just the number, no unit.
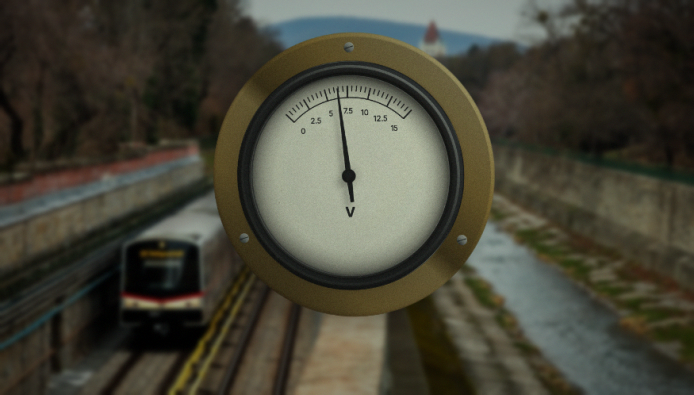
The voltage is 6.5
